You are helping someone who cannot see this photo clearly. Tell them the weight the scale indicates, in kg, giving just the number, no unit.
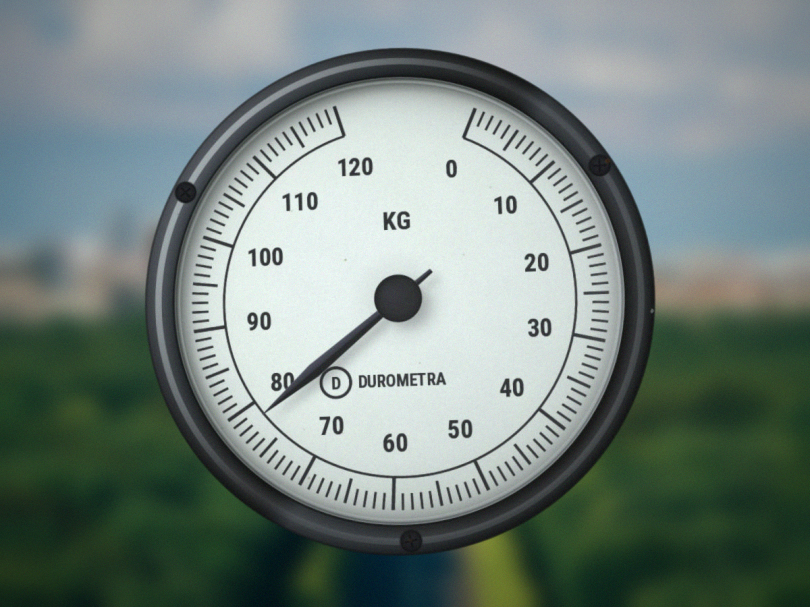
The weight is 78
